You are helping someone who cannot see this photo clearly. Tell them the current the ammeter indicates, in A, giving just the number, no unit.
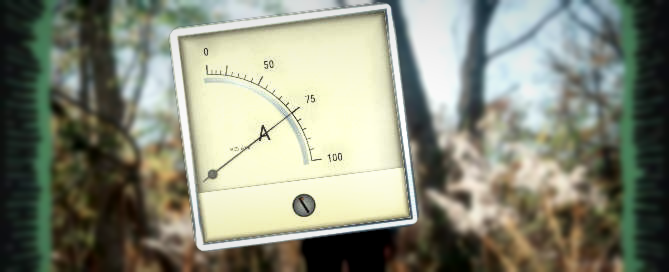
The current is 75
